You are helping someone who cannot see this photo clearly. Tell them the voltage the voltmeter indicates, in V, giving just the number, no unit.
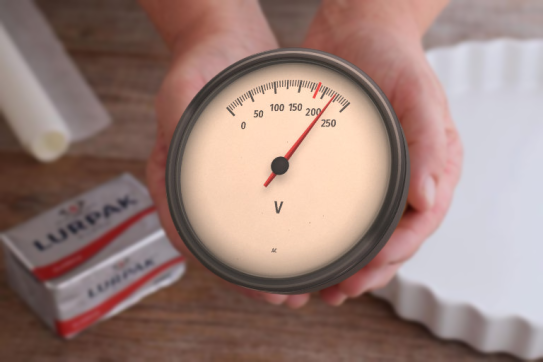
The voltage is 225
